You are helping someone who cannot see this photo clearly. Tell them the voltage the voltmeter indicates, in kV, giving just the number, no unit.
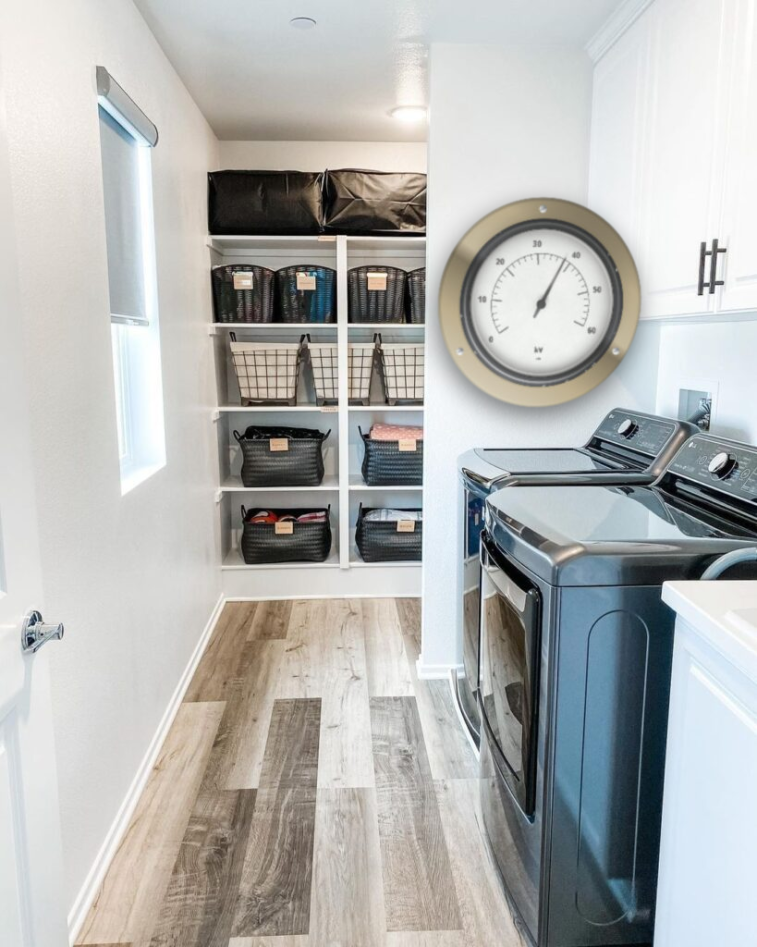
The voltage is 38
